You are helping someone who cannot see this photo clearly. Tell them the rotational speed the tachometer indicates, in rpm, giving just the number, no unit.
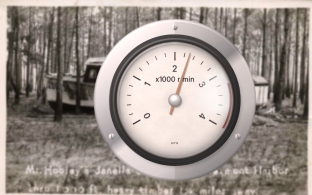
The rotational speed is 2300
